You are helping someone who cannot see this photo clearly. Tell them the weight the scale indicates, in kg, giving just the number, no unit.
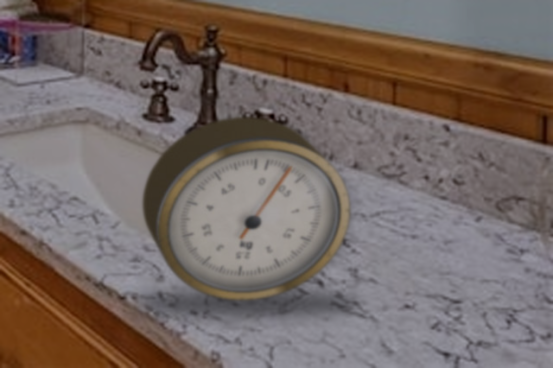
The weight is 0.25
